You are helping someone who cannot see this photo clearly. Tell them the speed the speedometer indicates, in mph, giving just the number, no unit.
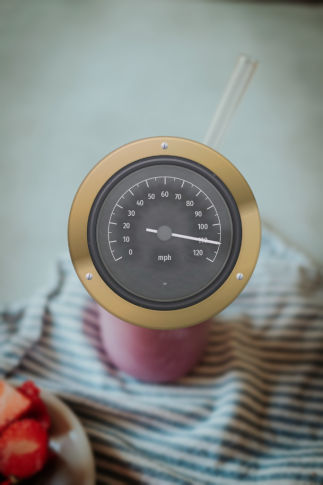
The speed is 110
